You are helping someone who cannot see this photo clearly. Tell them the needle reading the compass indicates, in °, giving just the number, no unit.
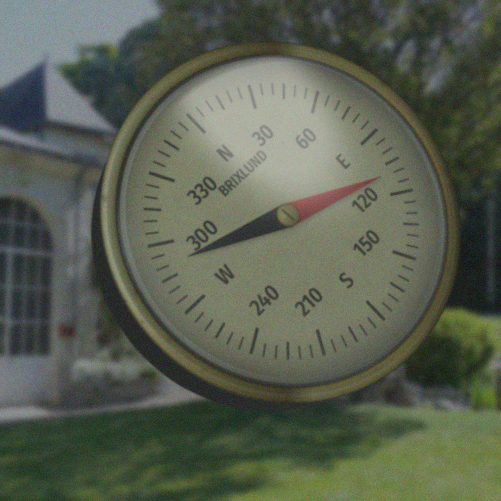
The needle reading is 110
